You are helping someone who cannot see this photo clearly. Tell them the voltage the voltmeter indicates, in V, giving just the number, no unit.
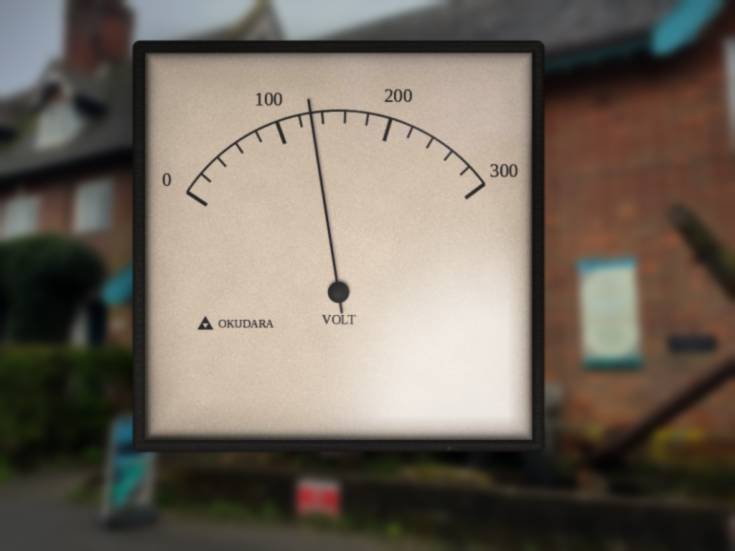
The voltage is 130
